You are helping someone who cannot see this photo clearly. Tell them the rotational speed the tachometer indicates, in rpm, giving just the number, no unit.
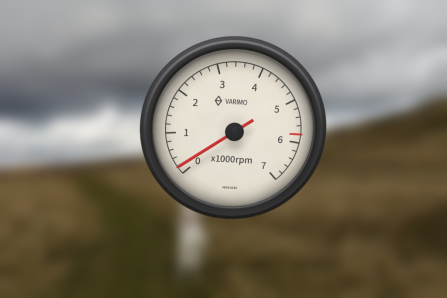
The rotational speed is 200
